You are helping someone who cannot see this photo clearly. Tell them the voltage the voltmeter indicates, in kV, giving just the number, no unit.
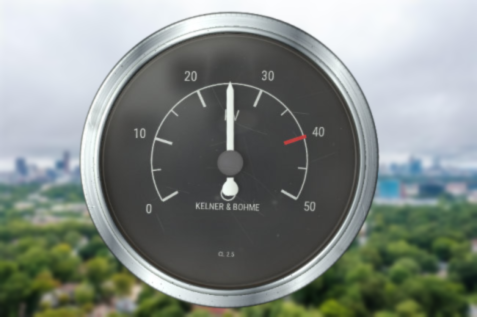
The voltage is 25
